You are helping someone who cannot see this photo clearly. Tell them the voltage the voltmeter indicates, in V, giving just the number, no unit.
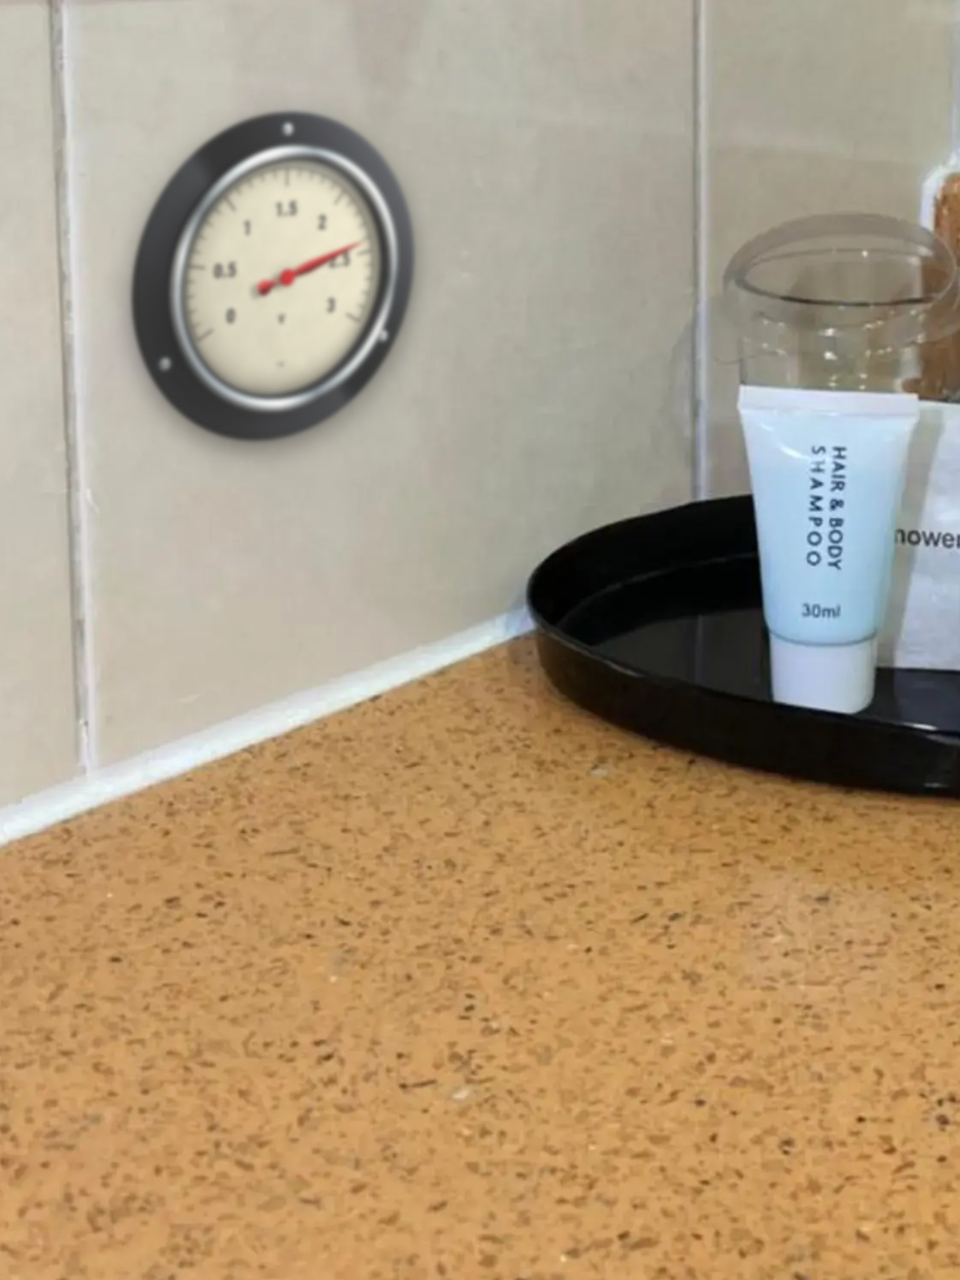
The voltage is 2.4
